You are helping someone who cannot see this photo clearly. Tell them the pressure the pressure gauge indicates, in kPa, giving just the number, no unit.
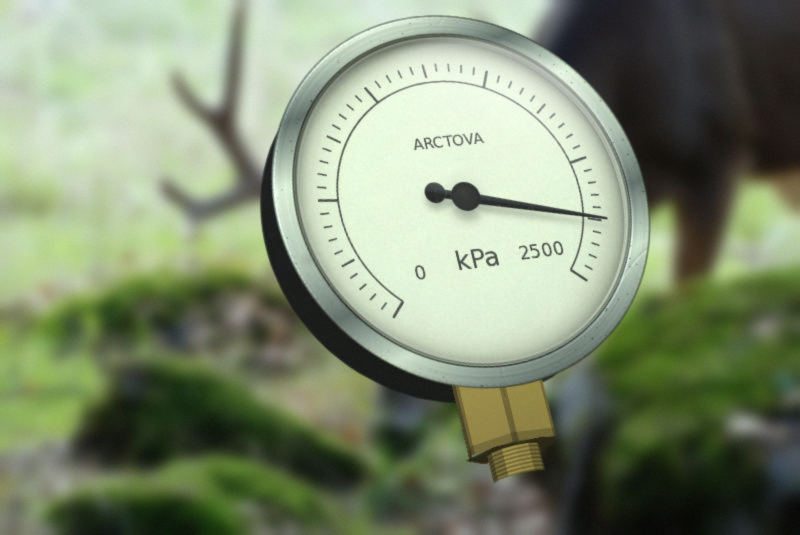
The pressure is 2250
